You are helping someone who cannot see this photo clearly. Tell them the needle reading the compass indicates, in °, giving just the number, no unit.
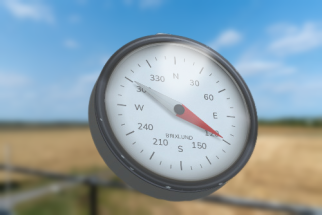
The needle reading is 120
